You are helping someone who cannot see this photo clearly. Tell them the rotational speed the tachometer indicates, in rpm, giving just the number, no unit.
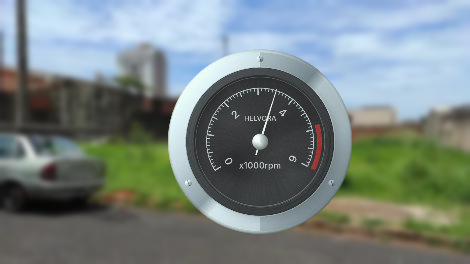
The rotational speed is 3500
